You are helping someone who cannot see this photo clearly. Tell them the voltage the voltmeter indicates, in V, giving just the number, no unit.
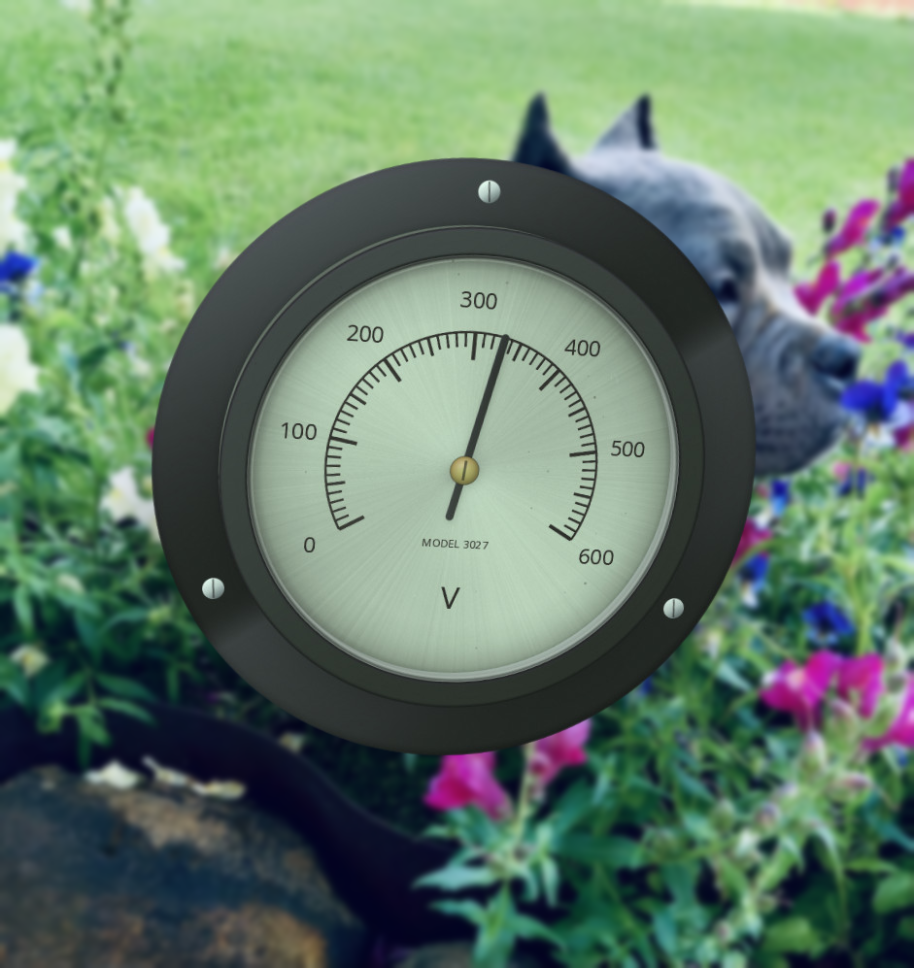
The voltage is 330
